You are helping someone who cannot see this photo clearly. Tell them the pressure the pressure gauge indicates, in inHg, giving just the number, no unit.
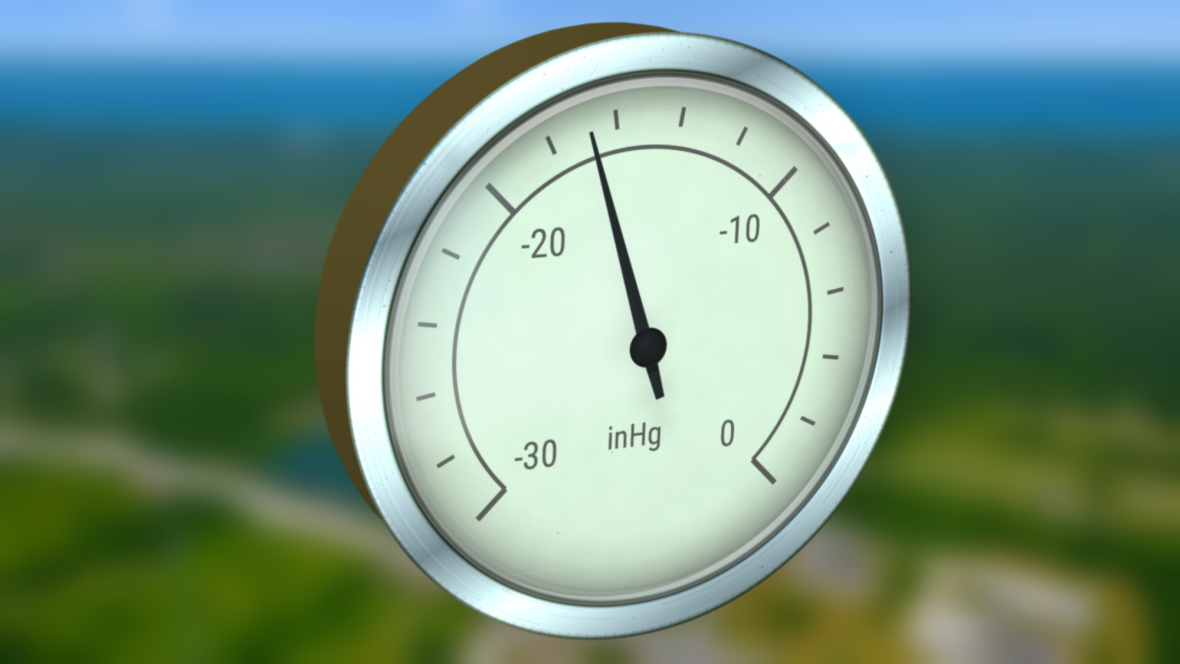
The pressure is -17
